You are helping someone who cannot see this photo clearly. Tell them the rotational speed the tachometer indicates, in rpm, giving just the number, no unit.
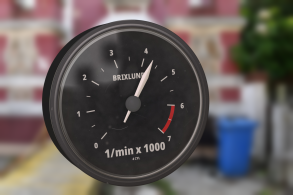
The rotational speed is 4250
